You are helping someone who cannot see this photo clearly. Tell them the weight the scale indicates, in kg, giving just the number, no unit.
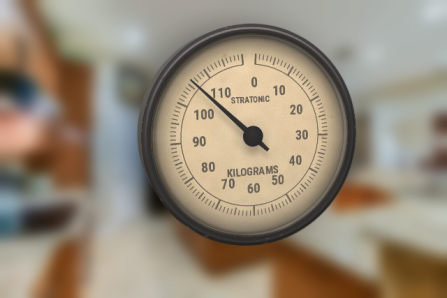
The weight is 106
